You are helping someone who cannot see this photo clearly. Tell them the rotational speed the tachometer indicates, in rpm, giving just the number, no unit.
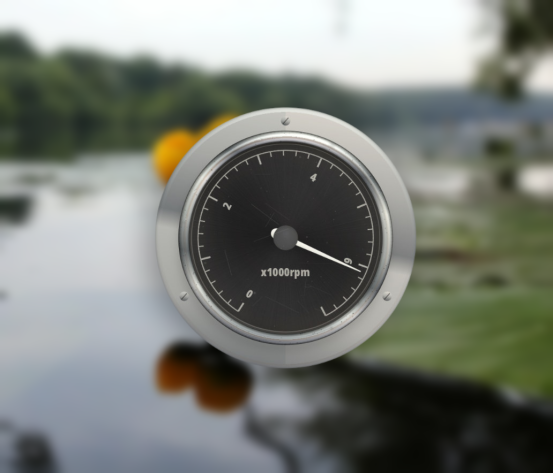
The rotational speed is 6100
